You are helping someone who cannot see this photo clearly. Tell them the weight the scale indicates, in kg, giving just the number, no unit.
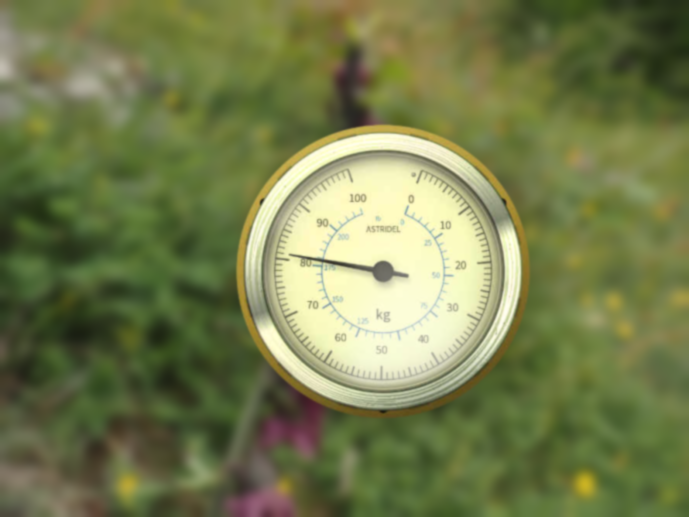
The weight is 81
